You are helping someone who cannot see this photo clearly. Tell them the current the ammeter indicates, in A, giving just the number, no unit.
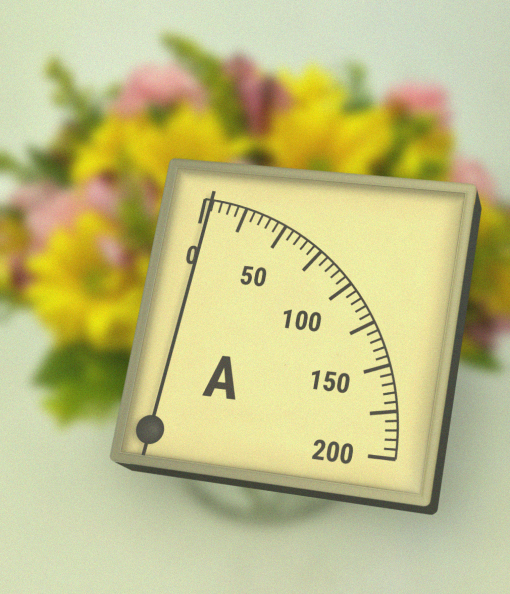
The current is 5
